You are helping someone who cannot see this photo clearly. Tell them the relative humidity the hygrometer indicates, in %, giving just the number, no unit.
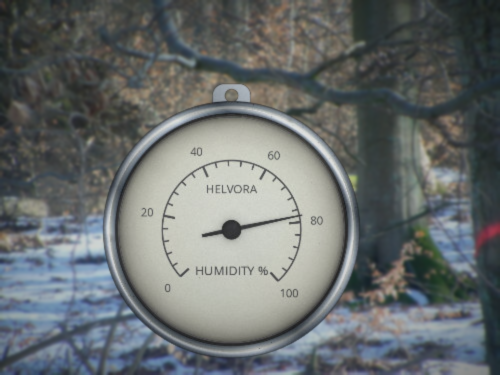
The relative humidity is 78
